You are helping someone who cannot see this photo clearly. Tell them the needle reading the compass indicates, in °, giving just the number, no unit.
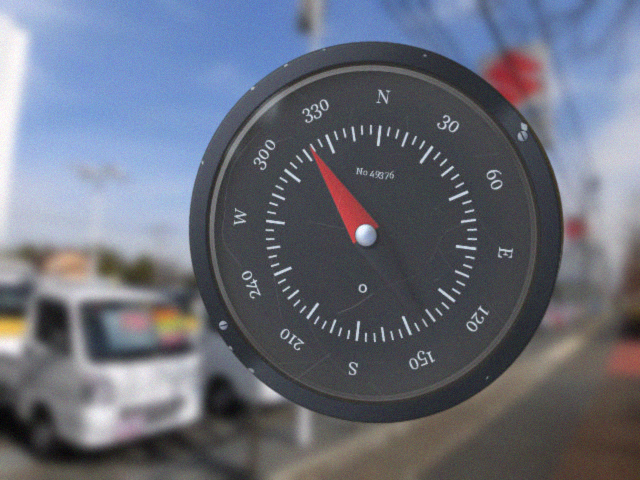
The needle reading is 320
